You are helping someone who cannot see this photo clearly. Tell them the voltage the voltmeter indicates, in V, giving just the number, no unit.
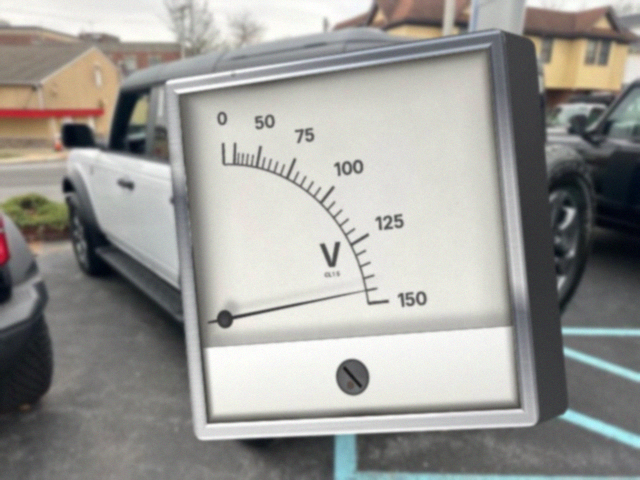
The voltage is 145
